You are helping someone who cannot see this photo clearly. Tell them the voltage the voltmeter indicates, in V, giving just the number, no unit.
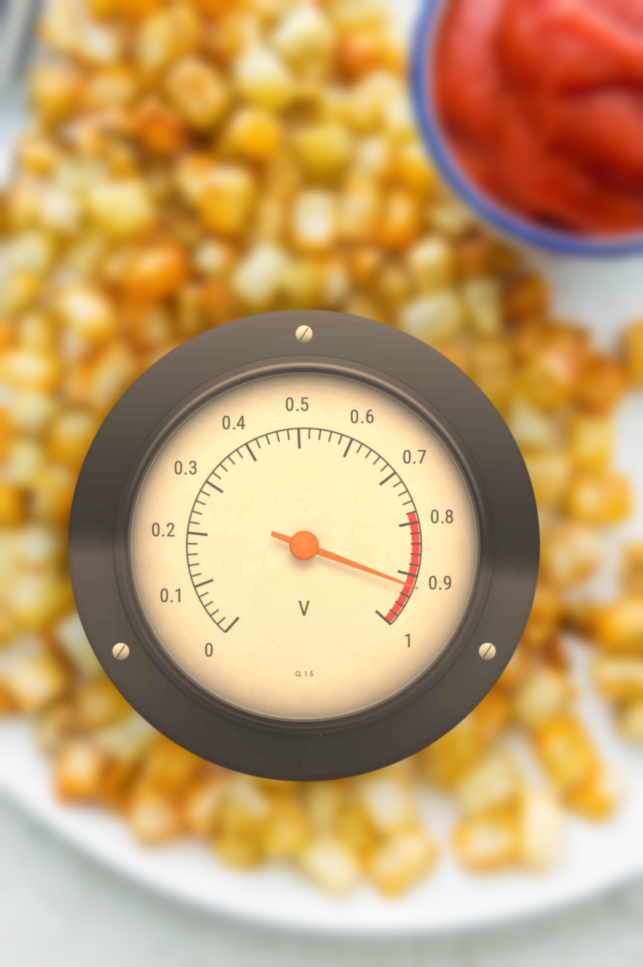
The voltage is 0.92
